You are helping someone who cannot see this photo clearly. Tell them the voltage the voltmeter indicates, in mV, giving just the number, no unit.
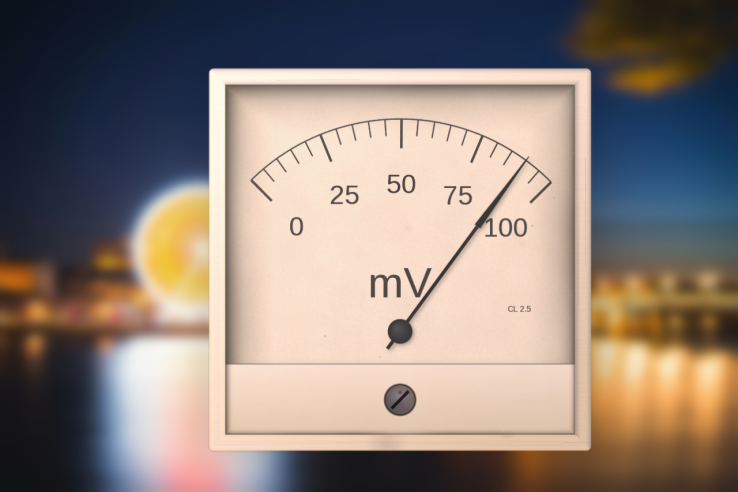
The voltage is 90
